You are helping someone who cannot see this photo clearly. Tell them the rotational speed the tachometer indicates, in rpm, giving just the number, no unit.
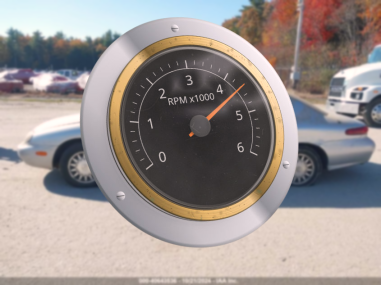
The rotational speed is 4400
